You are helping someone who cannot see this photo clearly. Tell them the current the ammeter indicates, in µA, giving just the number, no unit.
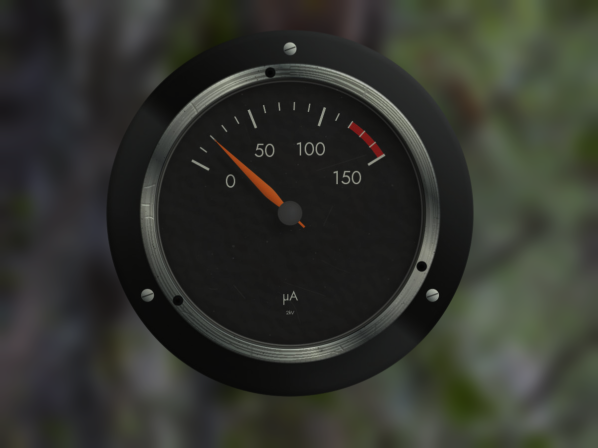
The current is 20
